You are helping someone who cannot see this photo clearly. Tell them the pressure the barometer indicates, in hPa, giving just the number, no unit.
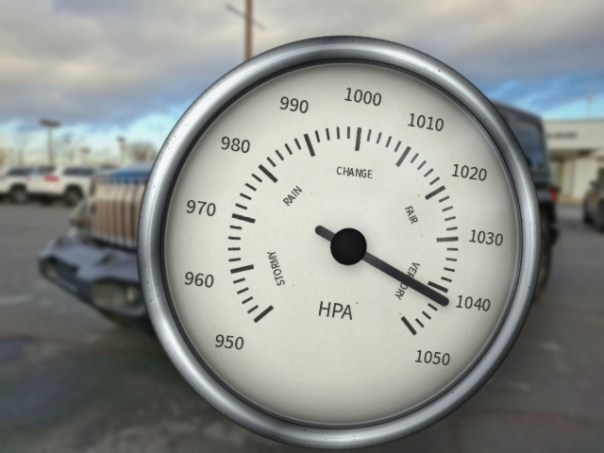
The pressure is 1042
